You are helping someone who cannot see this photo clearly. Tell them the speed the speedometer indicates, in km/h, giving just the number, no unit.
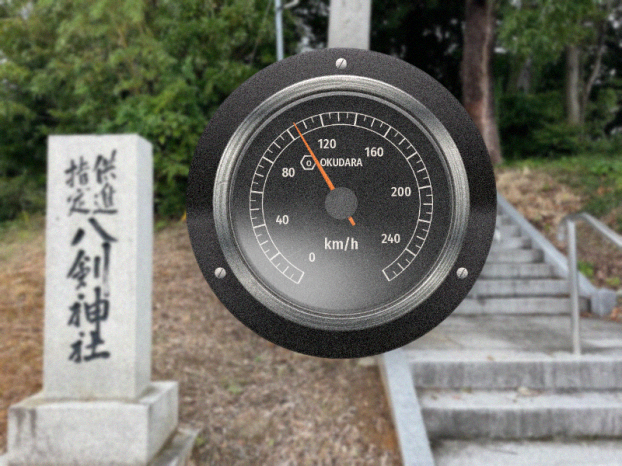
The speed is 105
